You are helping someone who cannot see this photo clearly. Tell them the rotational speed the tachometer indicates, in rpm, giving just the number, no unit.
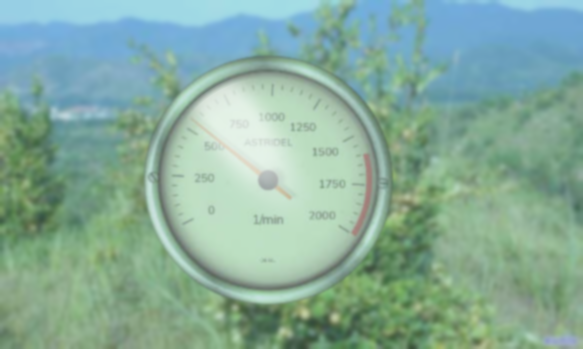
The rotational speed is 550
